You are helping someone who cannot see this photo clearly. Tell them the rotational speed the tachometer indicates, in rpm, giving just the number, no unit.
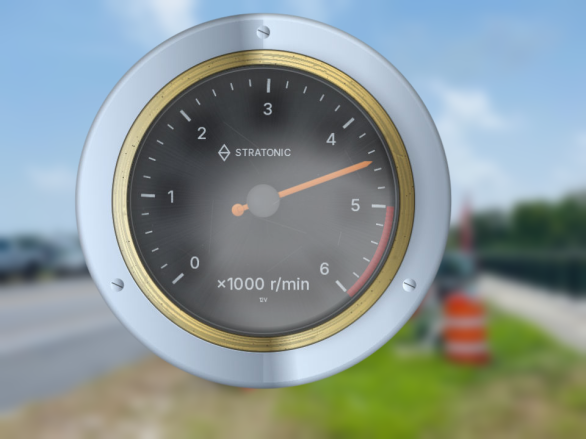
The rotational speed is 4500
